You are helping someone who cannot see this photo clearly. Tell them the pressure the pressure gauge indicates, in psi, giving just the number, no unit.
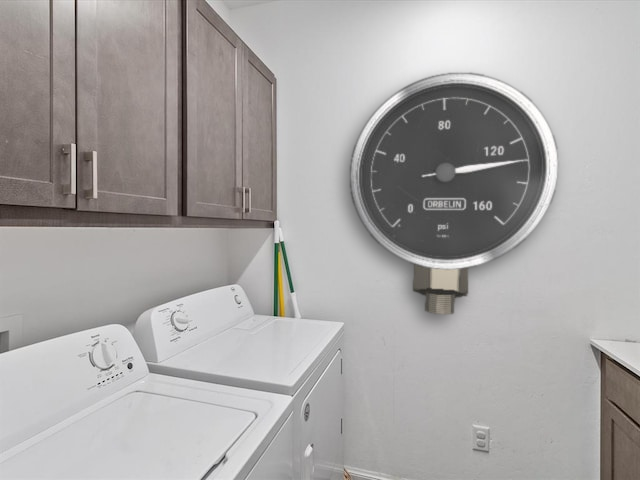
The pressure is 130
